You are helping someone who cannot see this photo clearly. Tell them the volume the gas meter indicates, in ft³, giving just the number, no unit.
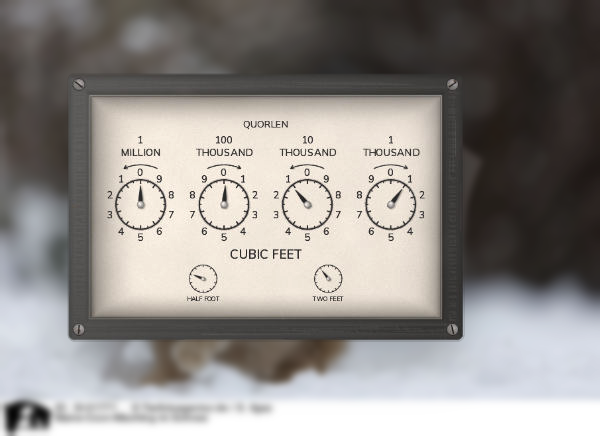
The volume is 1100
